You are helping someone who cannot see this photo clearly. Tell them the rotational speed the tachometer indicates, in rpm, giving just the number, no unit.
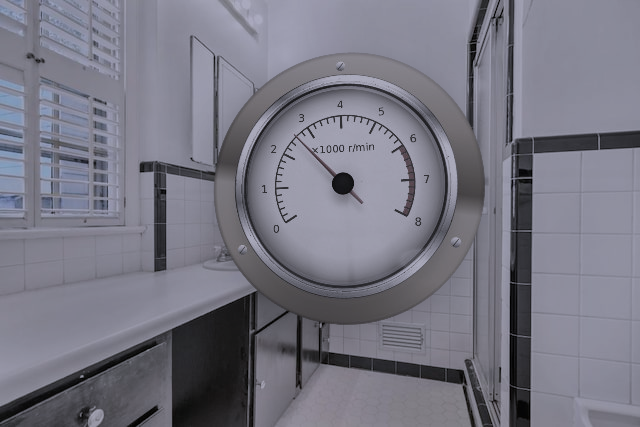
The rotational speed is 2600
